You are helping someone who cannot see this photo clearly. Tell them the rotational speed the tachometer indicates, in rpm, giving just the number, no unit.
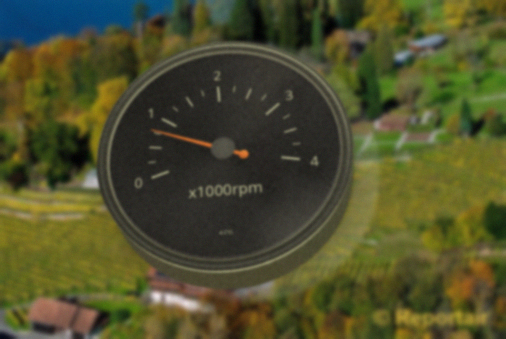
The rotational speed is 750
